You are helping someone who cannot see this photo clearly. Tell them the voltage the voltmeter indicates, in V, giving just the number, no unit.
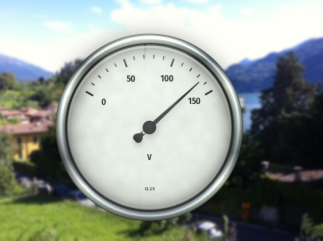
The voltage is 135
